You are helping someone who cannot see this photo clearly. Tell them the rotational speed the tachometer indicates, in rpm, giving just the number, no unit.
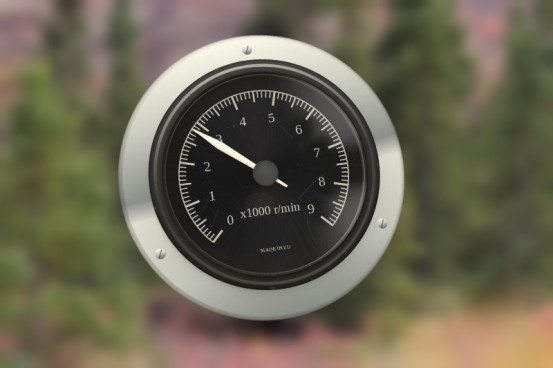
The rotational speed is 2800
